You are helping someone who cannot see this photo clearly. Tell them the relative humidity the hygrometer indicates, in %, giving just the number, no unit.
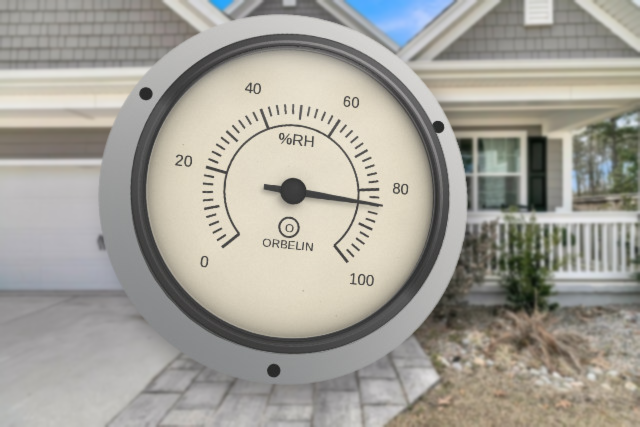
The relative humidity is 84
